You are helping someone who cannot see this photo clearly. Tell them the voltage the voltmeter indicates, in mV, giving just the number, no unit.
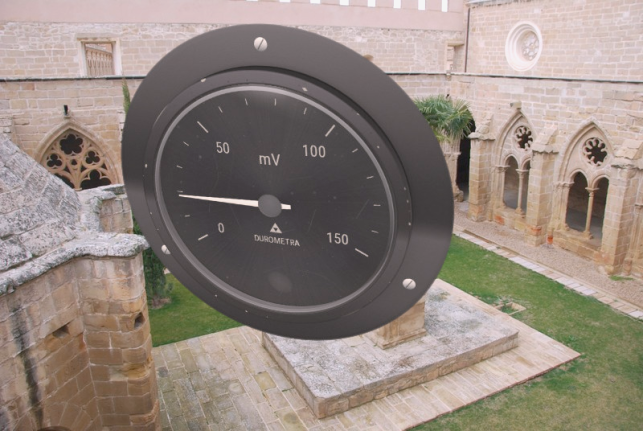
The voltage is 20
